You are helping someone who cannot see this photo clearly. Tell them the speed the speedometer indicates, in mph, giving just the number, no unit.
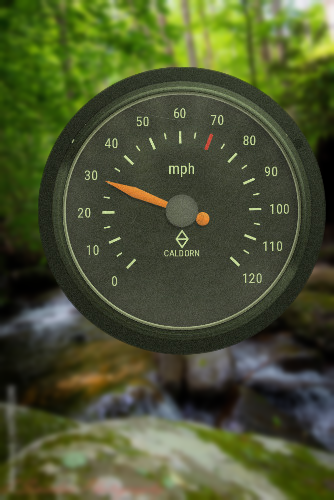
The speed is 30
